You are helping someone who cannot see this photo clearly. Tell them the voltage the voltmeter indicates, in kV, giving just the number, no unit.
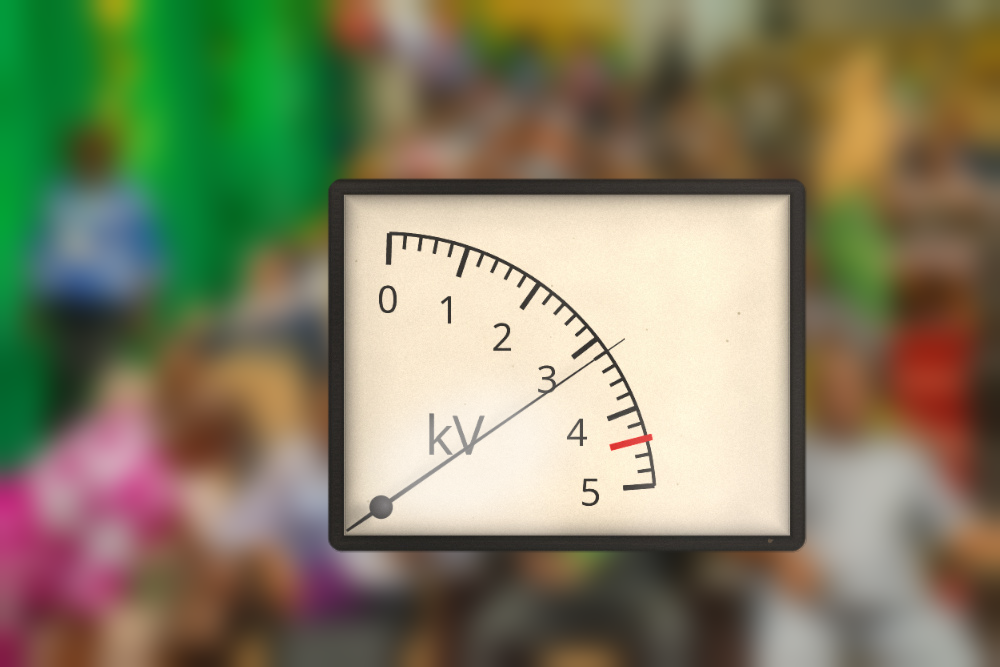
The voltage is 3.2
